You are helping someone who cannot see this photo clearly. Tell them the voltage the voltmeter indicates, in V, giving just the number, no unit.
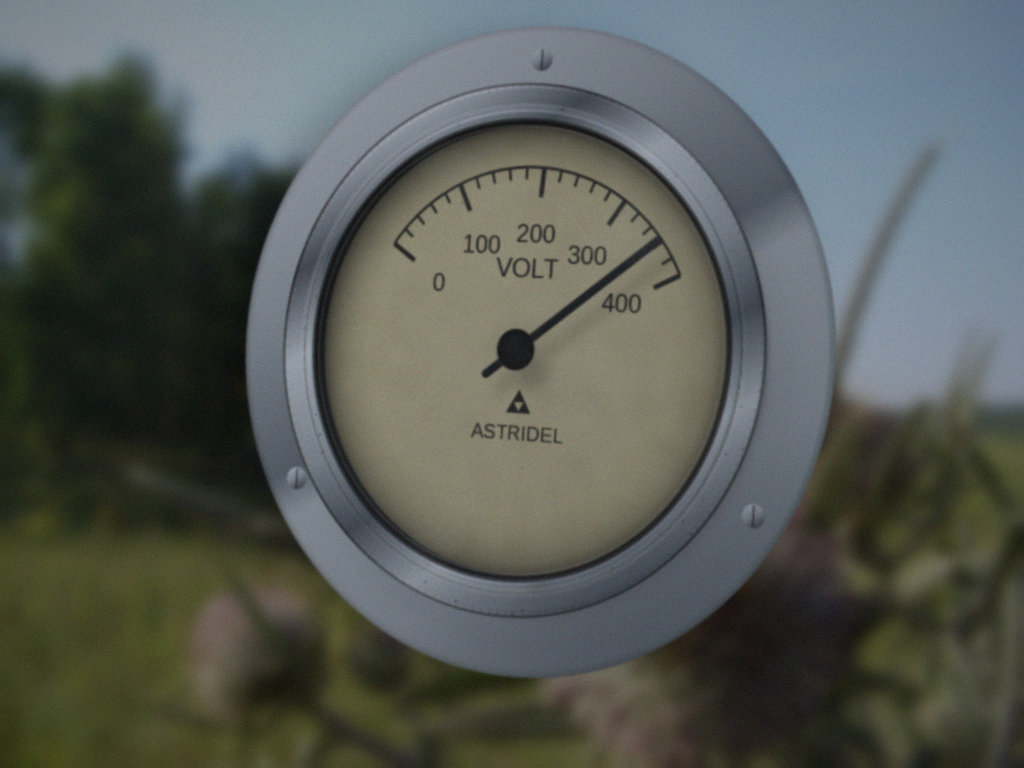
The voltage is 360
